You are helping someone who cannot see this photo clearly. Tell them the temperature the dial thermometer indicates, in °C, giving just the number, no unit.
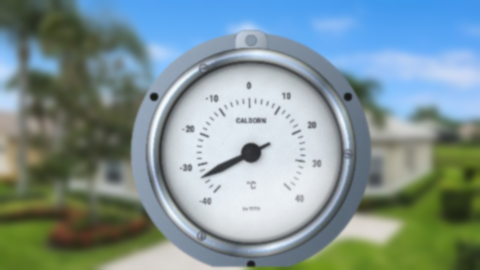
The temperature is -34
